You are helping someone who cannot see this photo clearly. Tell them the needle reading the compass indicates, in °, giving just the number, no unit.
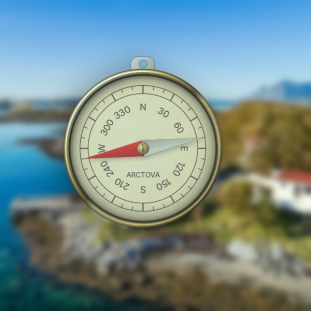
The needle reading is 260
